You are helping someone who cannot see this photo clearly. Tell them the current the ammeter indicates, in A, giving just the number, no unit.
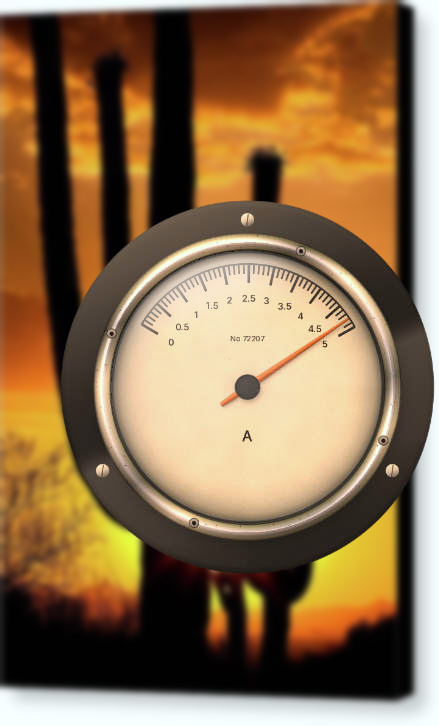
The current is 4.8
